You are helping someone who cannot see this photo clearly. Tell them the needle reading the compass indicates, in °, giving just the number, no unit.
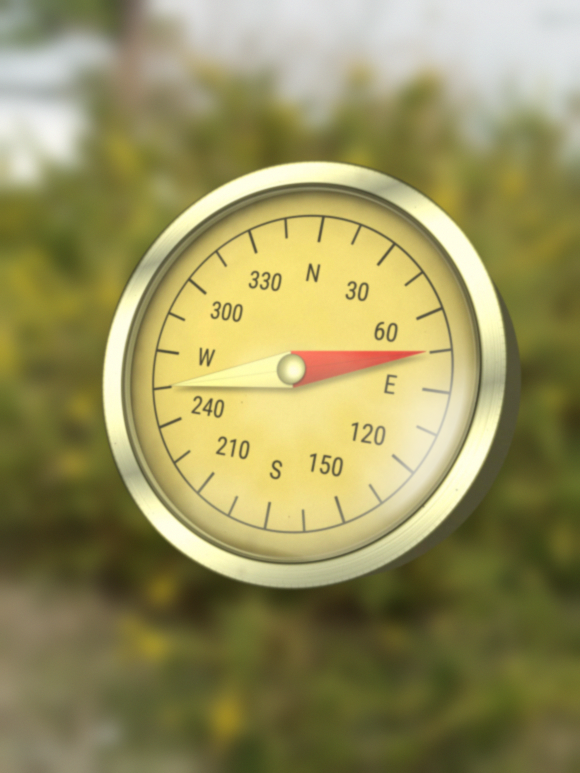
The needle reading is 75
